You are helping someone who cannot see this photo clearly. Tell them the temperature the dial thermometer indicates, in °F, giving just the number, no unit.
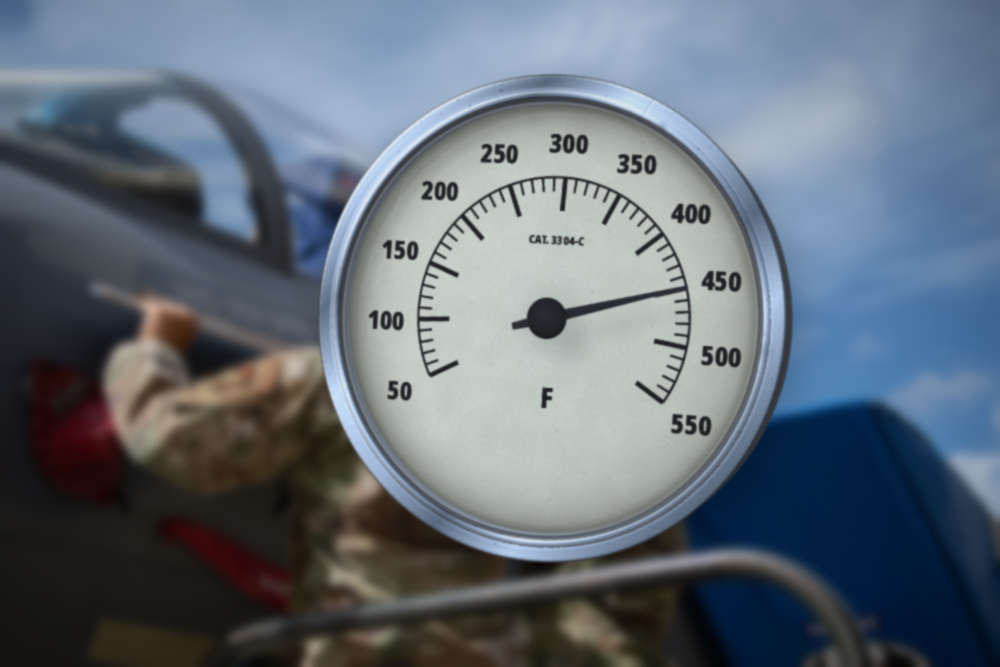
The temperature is 450
